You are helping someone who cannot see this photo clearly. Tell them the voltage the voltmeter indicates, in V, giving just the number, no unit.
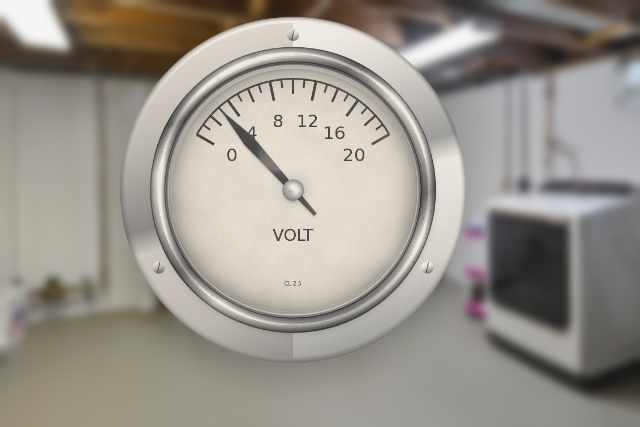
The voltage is 3
